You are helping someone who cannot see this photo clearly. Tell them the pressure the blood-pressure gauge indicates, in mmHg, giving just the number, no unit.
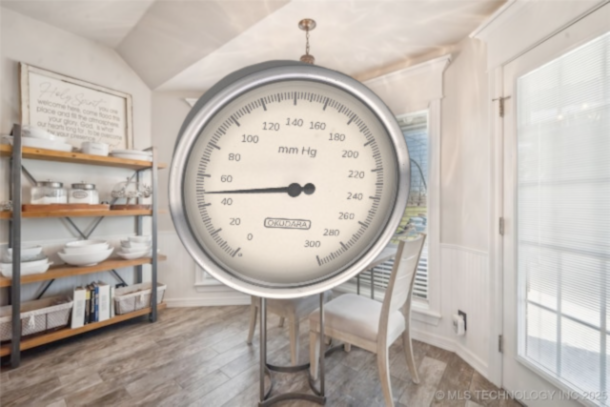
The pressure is 50
